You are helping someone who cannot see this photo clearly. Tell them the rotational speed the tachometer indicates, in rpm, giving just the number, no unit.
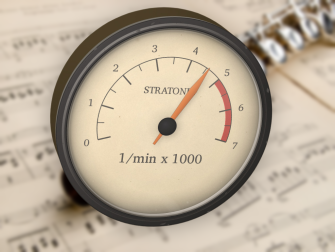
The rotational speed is 4500
